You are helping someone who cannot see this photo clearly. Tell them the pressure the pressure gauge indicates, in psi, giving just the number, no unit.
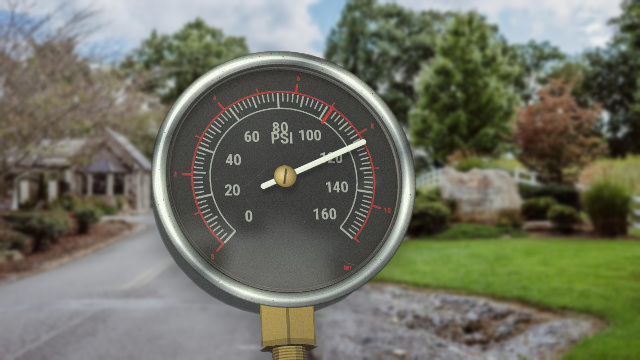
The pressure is 120
